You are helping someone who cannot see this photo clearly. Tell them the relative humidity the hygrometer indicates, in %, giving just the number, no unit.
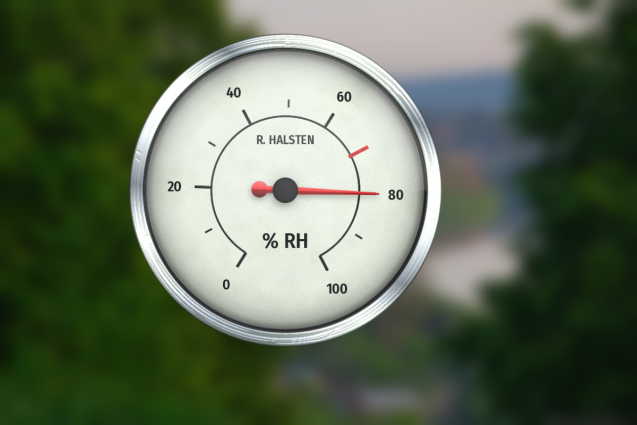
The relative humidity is 80
